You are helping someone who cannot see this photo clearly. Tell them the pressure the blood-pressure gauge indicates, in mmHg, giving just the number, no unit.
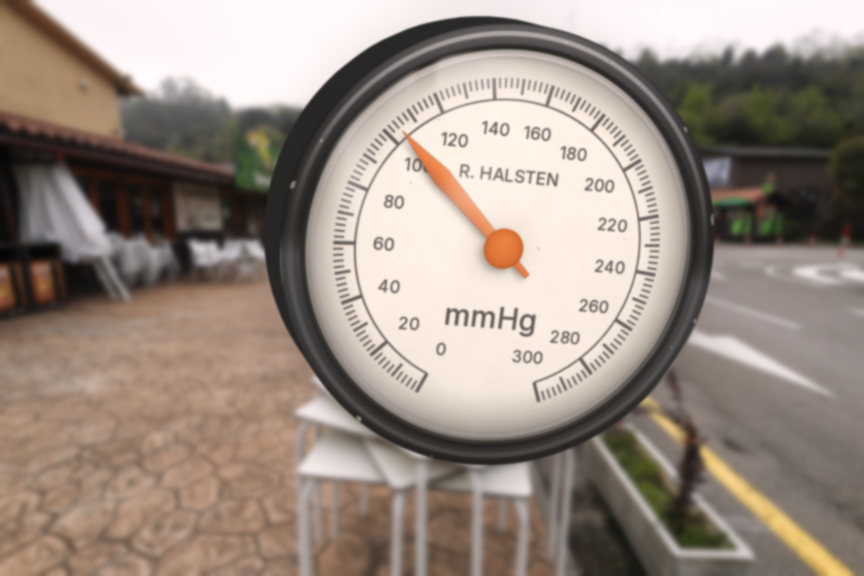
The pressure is 104
